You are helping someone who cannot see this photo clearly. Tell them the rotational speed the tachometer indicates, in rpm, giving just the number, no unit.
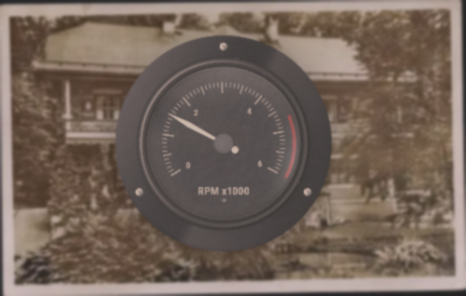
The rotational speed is 1500
